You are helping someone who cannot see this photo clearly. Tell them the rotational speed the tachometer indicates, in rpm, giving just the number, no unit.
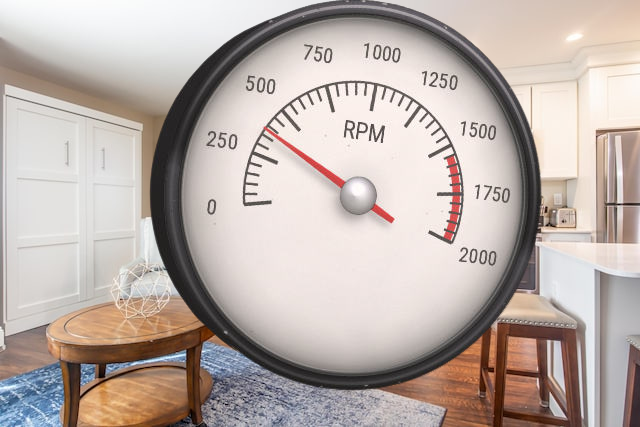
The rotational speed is 375
